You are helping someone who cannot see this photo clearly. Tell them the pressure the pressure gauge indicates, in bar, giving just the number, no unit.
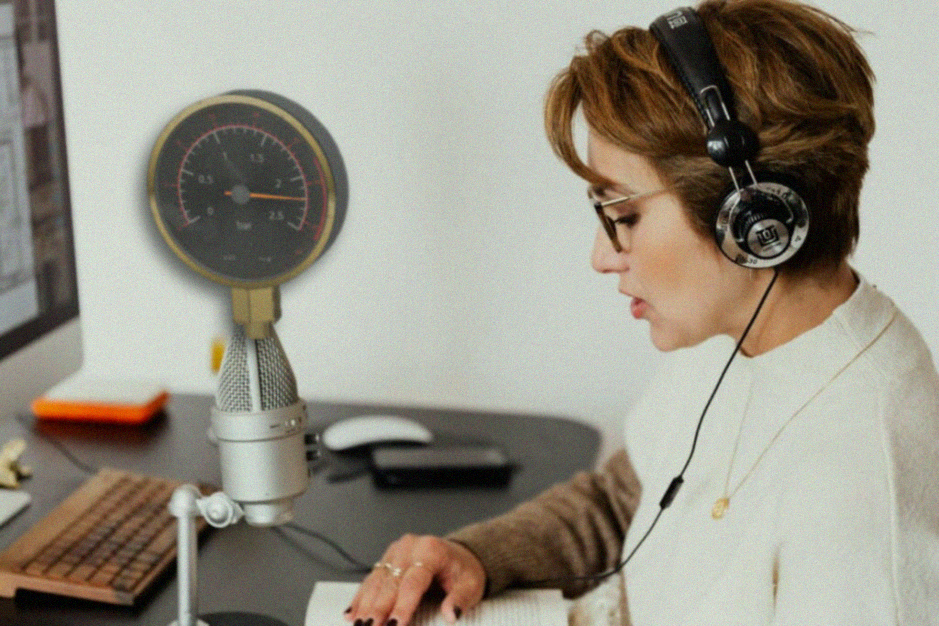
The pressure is 2.2
